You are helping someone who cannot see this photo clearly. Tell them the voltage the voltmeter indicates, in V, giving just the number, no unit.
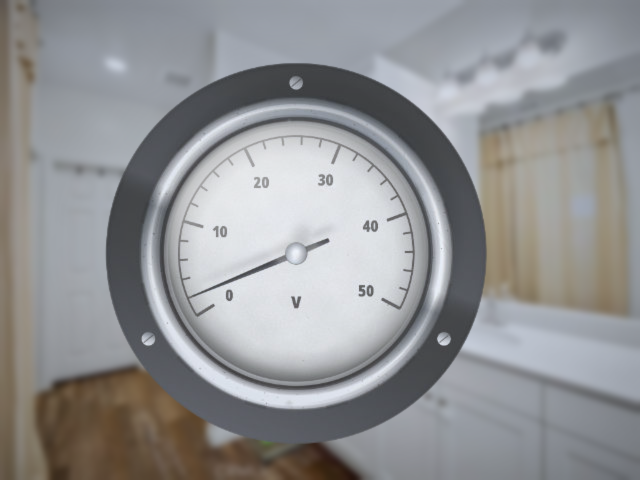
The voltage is 2
